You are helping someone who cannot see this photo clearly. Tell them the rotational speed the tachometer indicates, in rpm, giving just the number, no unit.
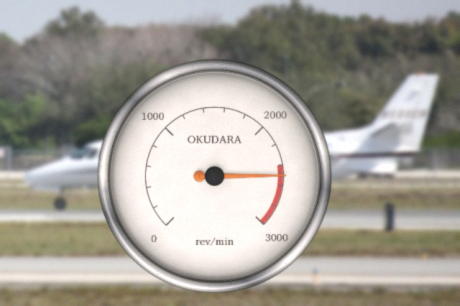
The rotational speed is 2500
